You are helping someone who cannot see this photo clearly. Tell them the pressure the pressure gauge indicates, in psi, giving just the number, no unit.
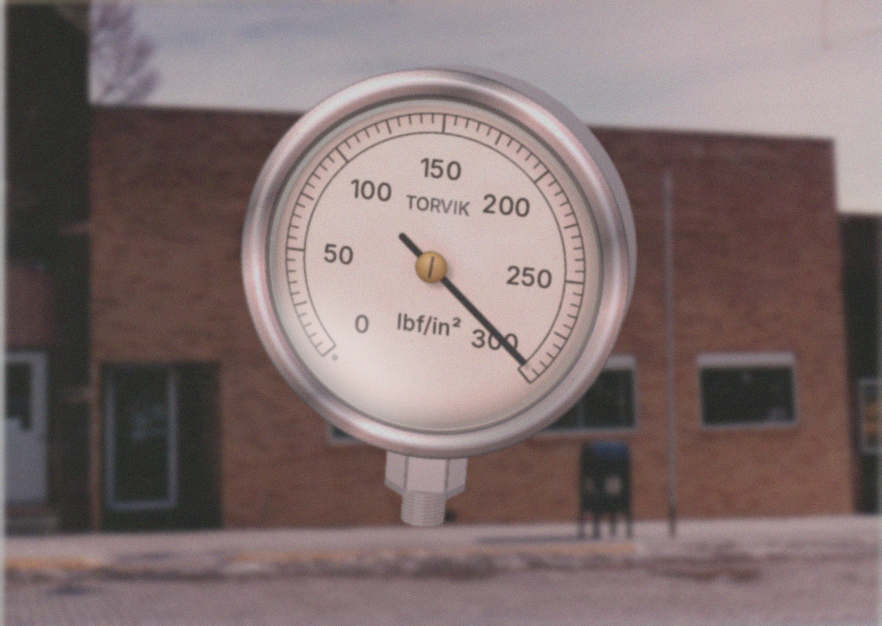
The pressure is 295
